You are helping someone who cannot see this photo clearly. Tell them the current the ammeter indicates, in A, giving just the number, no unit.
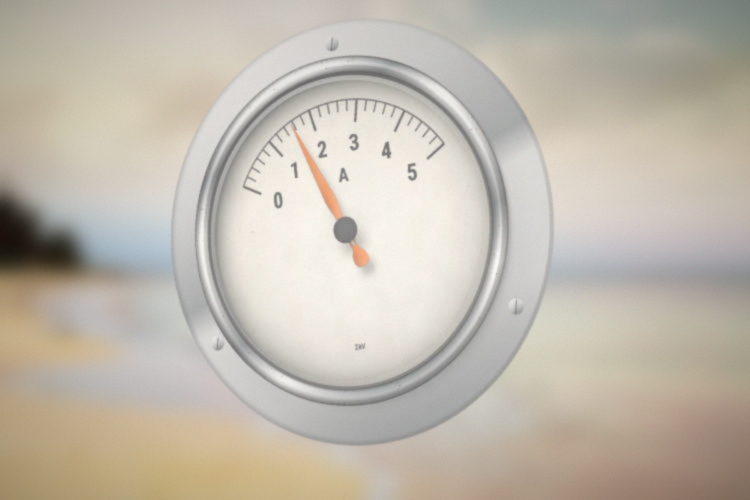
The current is 1.6
